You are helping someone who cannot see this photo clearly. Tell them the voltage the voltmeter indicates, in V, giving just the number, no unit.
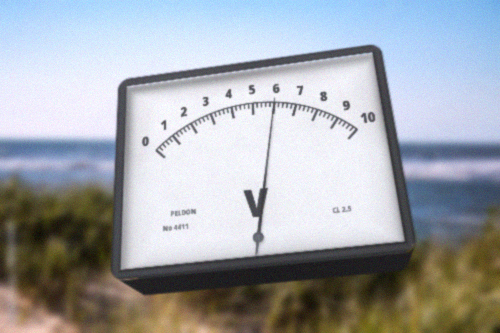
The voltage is 6
